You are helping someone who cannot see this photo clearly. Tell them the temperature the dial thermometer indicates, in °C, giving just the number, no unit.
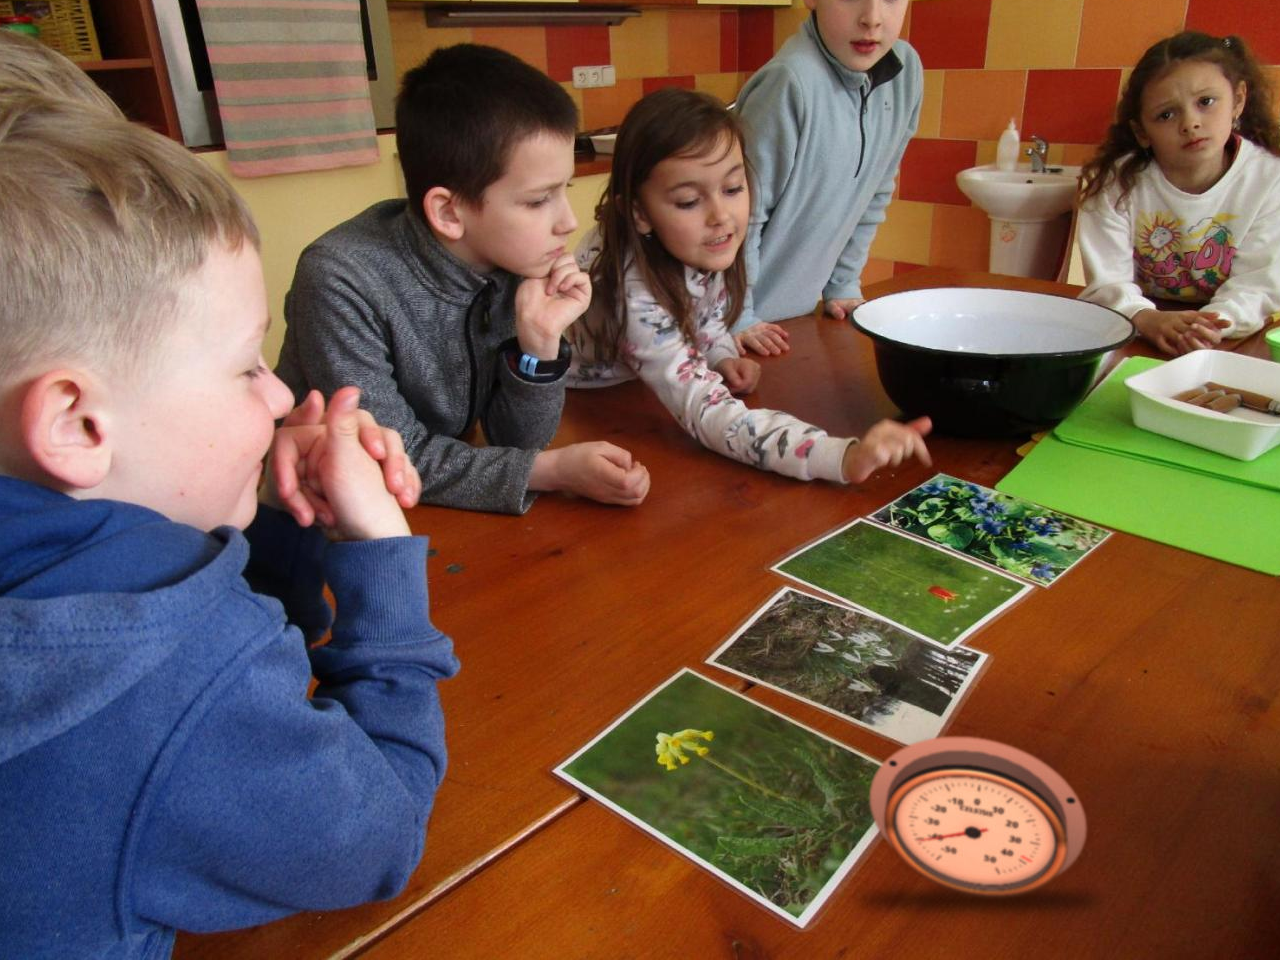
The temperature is -40
